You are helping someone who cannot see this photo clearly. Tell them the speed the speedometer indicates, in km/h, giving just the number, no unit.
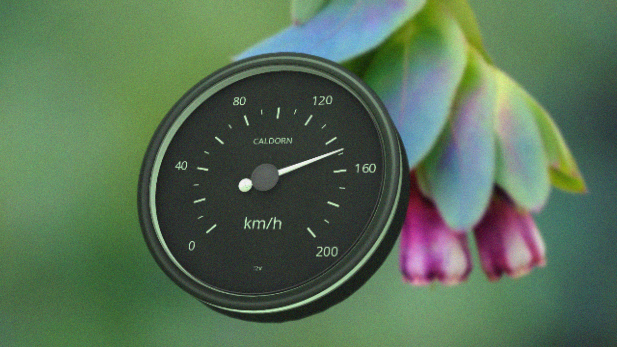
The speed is 150
